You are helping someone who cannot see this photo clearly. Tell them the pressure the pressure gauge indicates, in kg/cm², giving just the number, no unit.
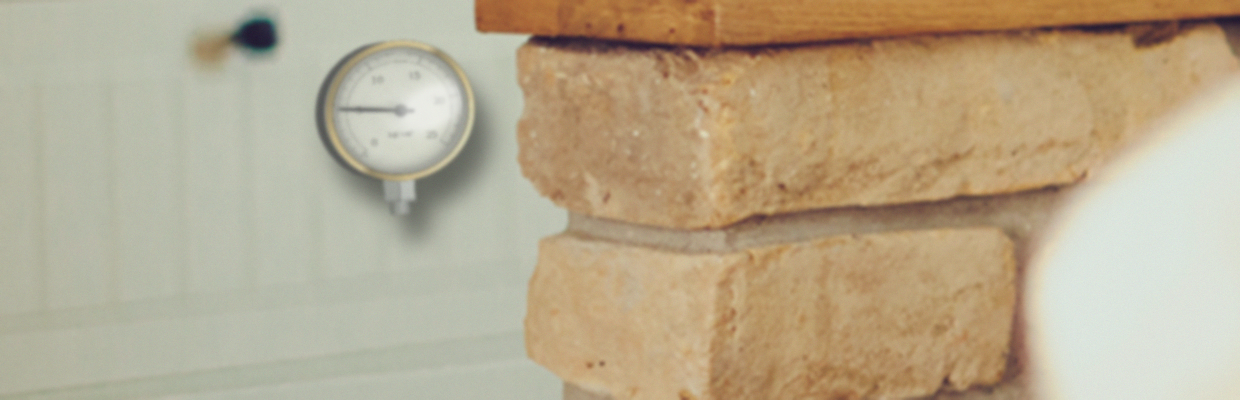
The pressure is 5
